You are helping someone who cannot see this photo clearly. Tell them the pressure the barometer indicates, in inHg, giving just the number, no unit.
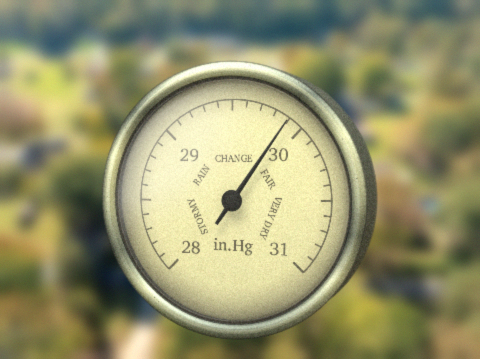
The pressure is 29.9
